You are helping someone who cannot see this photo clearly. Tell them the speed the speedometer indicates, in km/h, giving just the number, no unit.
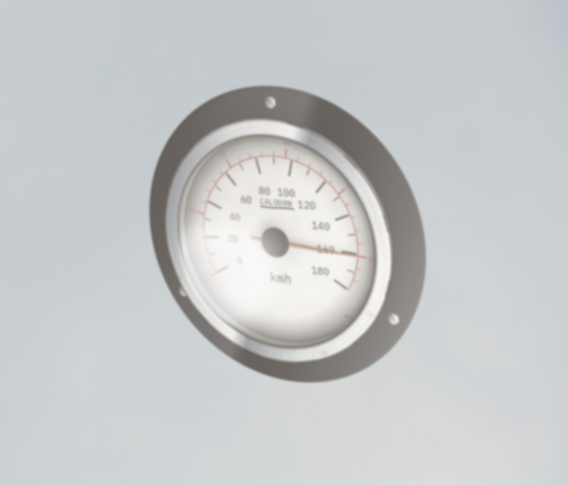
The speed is 160
